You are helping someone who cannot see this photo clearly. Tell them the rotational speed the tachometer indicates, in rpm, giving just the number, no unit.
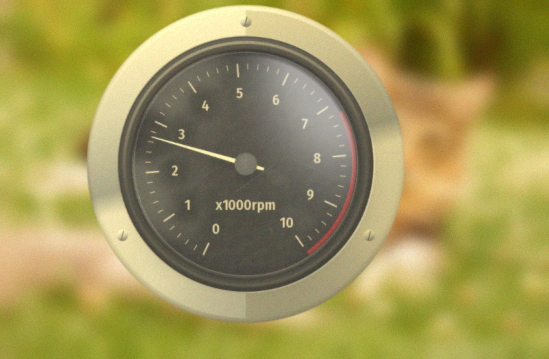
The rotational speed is 2700
